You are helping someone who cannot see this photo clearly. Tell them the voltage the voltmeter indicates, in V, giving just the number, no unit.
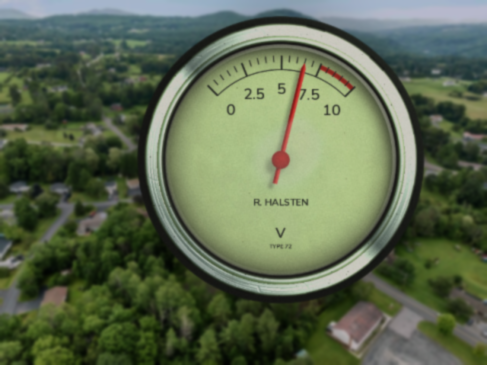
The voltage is 6.5
